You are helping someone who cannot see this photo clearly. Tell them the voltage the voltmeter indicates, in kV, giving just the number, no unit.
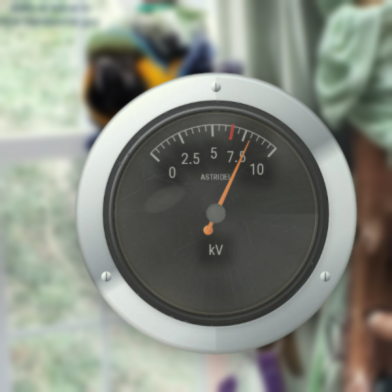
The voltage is 8
